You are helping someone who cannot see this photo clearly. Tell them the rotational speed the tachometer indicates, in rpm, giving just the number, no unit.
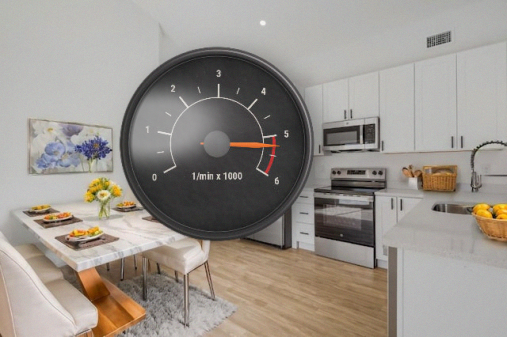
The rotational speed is 5250
